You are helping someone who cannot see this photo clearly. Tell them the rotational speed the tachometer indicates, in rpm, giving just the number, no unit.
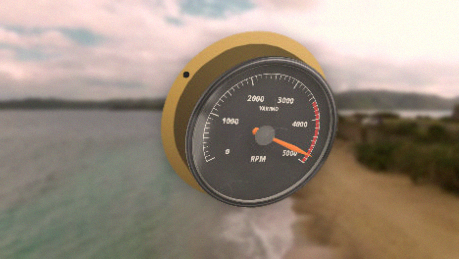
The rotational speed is 4800
